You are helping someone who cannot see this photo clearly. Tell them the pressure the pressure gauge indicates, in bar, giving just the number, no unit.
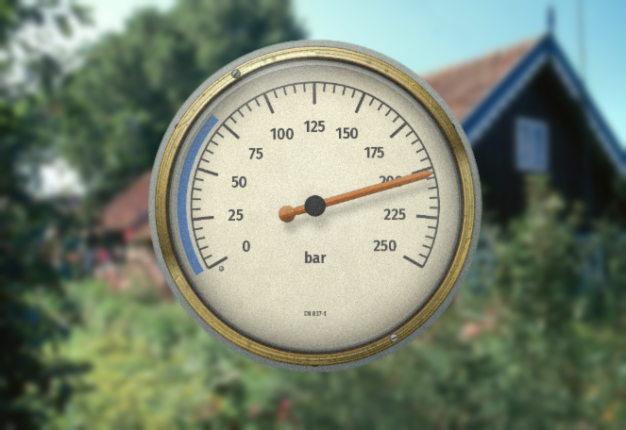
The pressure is 202.5
